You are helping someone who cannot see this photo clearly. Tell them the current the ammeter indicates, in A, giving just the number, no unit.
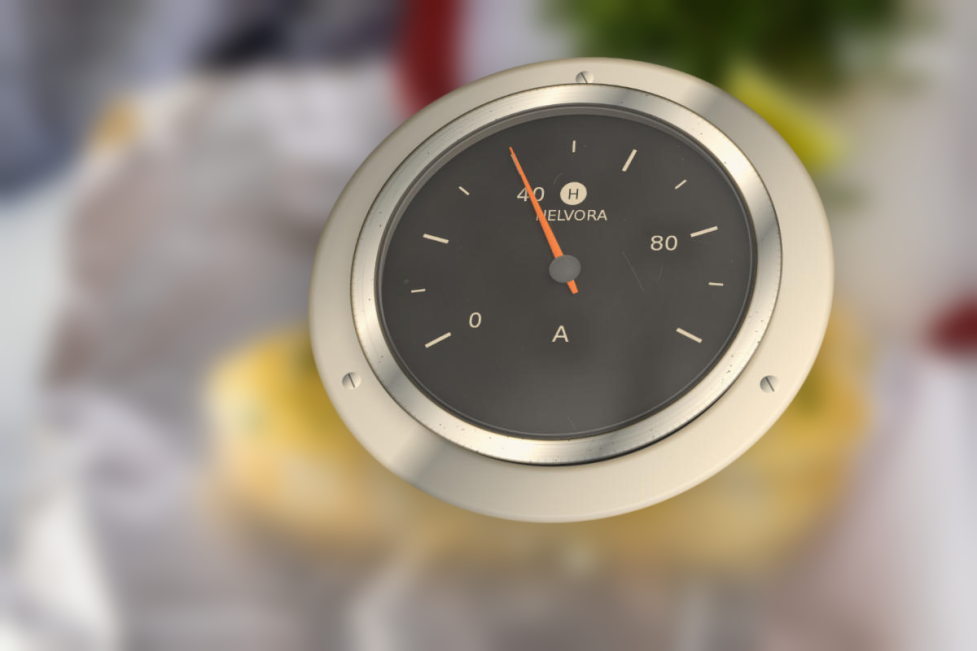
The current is 40
